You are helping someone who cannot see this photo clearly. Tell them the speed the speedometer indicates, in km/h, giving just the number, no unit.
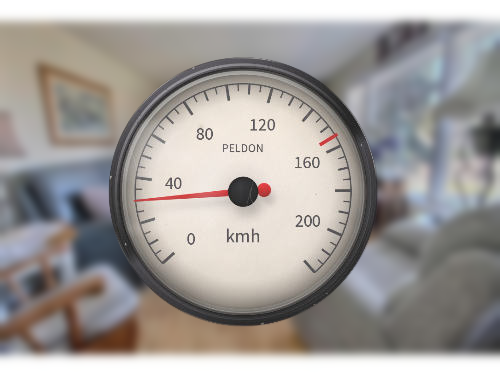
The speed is 30
